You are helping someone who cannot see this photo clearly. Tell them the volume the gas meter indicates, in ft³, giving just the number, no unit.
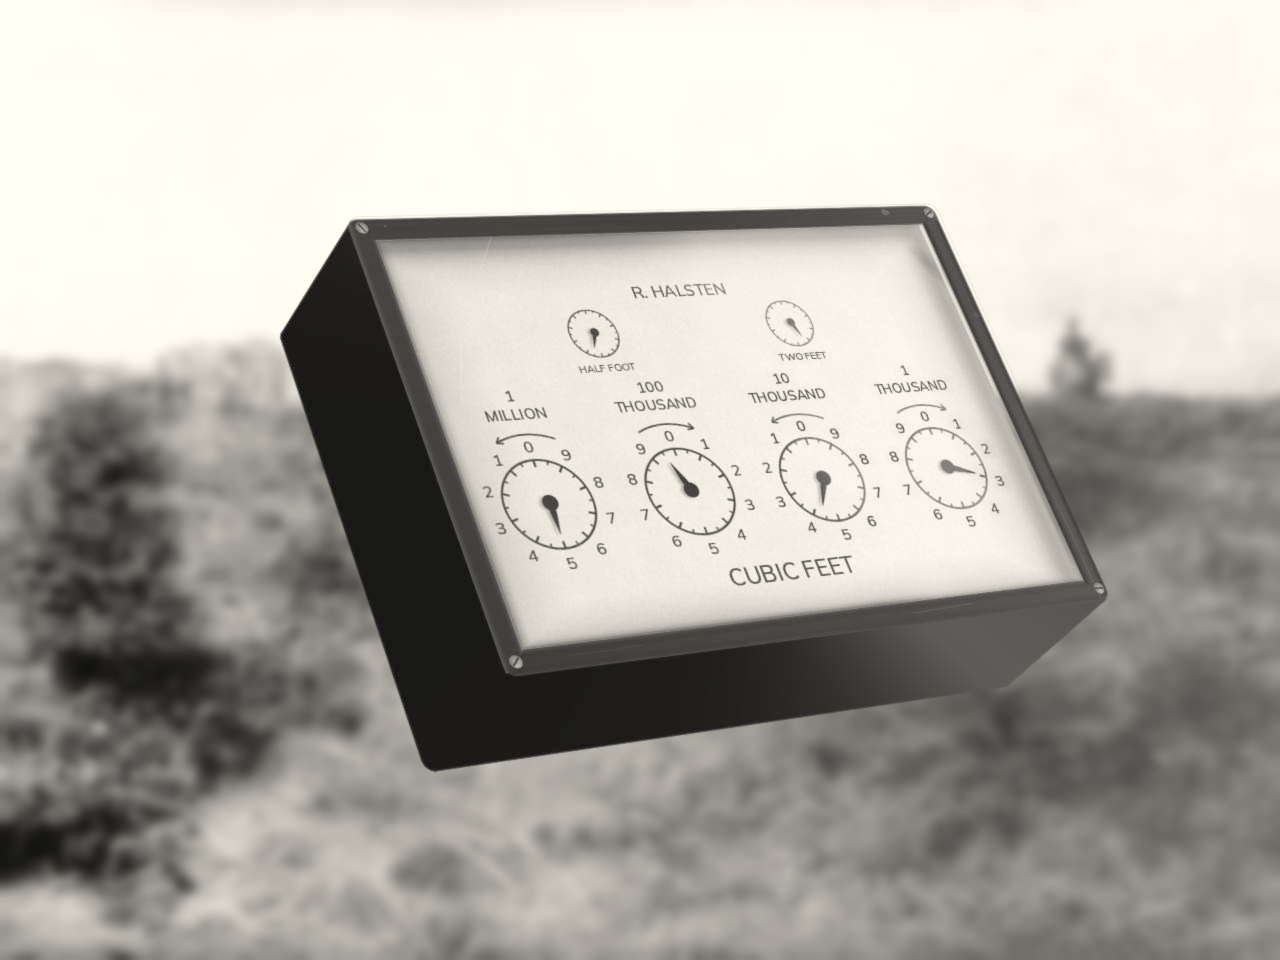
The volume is 494300
